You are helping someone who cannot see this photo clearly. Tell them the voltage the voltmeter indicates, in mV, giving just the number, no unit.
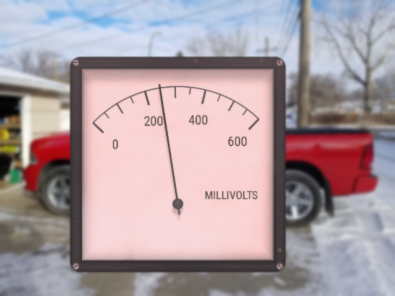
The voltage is 250
